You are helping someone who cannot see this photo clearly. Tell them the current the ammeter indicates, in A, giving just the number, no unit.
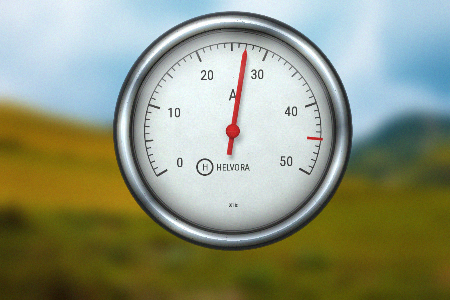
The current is 27
